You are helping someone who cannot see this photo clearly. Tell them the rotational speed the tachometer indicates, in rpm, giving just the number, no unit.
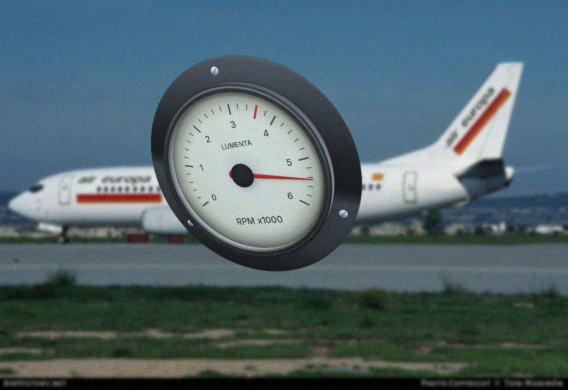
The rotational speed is 5400
